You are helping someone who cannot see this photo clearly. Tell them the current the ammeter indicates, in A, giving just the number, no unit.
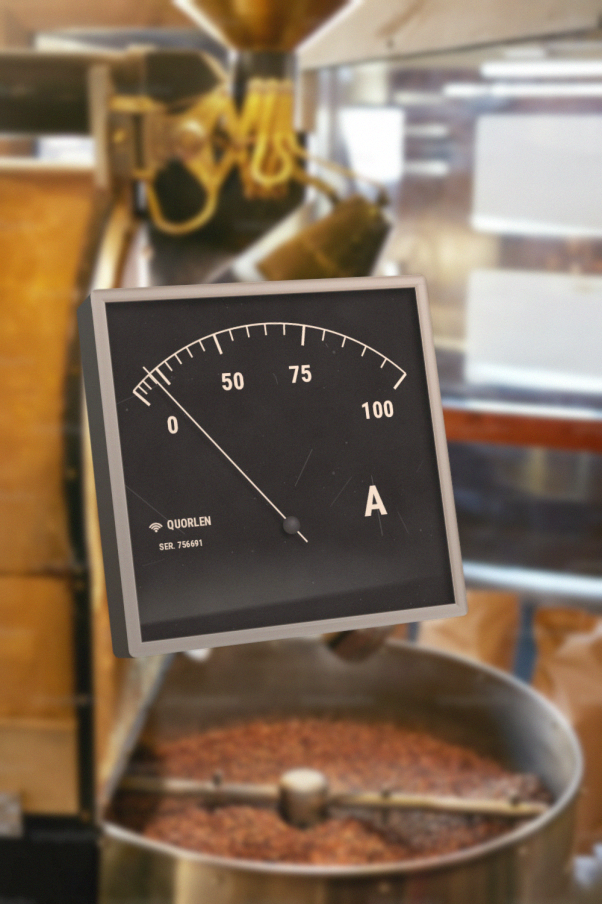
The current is 20
